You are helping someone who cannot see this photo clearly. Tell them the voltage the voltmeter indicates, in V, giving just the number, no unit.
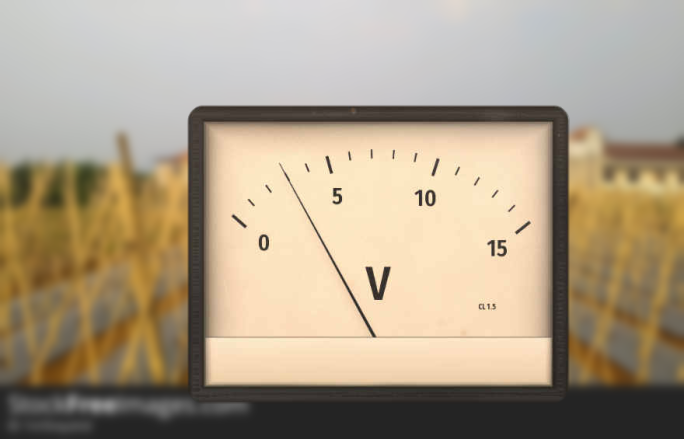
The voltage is 3
